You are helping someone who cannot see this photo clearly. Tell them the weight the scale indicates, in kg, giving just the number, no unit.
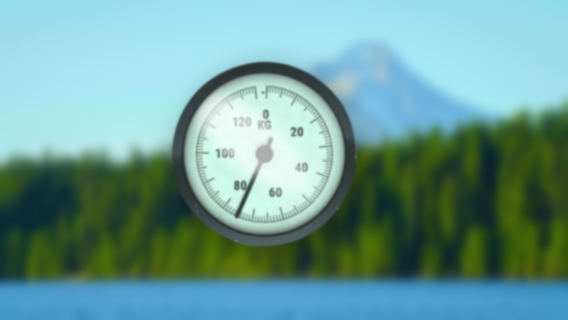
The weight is 75
